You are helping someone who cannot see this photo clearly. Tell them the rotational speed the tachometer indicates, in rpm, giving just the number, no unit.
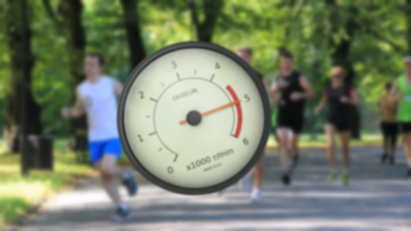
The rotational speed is 5000
